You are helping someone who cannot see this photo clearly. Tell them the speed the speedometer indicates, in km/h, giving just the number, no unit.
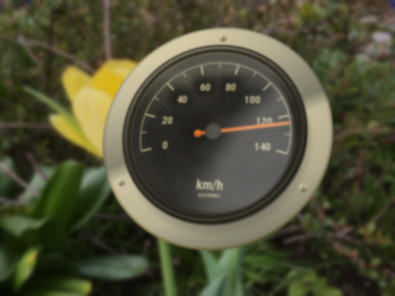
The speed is 125
